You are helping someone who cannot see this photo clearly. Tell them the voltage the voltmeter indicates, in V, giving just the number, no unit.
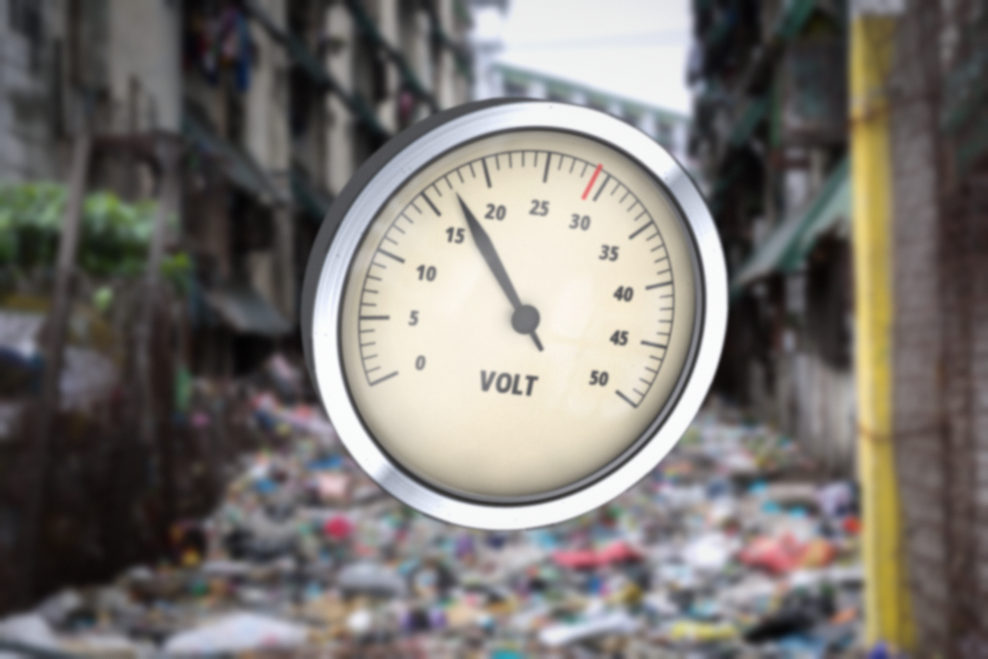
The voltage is 17
